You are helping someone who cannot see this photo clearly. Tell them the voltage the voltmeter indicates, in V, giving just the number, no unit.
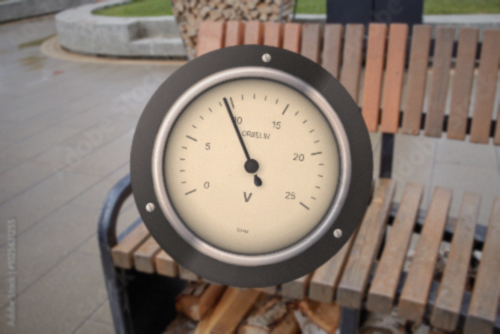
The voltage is 9.5
